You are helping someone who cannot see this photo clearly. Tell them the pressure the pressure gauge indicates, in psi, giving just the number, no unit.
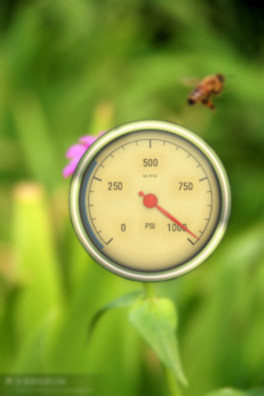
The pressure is 975
